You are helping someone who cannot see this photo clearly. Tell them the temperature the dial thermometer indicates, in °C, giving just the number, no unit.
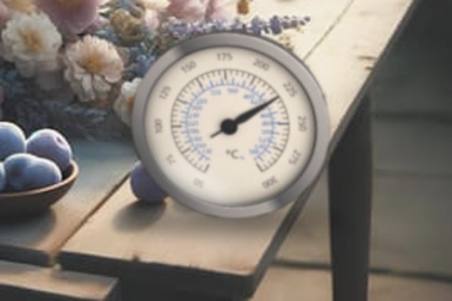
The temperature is 225
